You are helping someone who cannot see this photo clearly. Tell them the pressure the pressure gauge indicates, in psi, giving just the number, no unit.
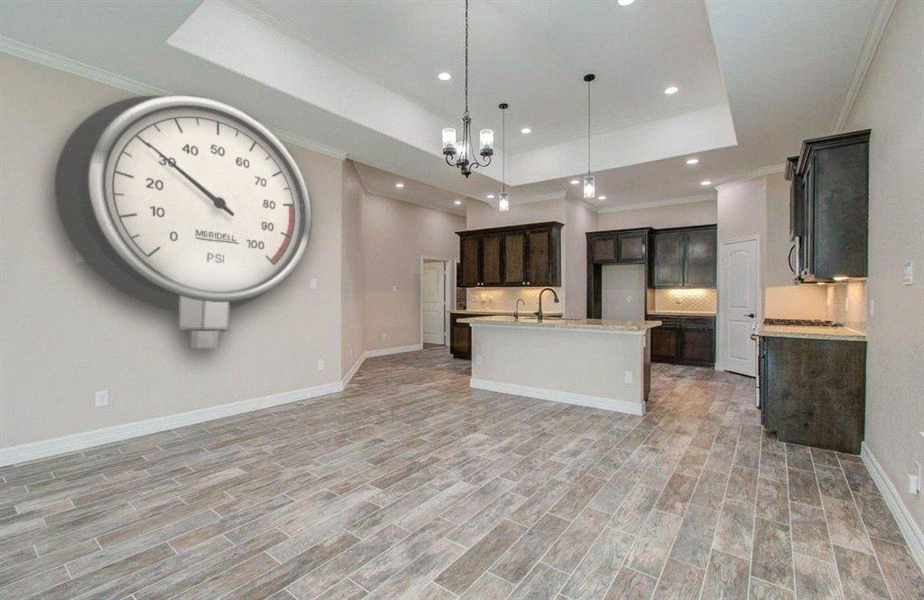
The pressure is 30
